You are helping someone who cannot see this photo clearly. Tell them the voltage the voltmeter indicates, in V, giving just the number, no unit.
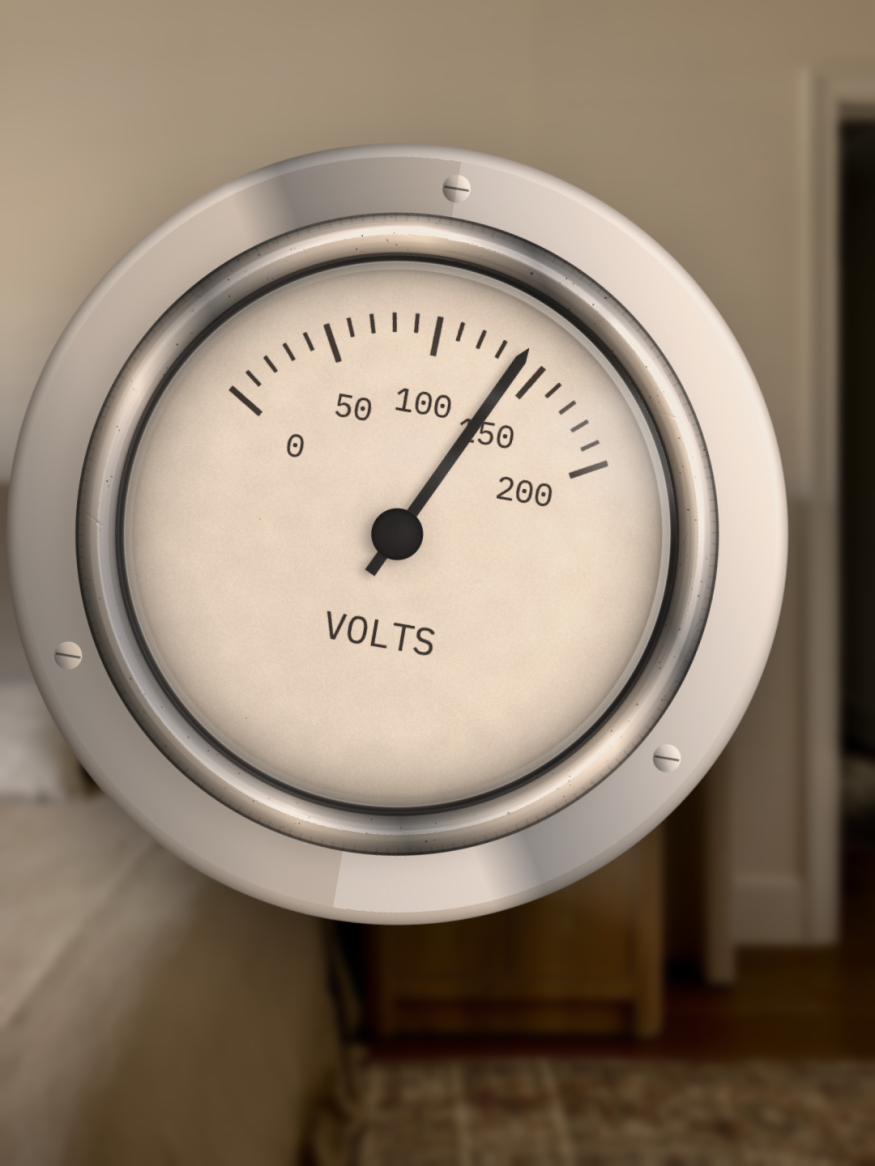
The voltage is 140
